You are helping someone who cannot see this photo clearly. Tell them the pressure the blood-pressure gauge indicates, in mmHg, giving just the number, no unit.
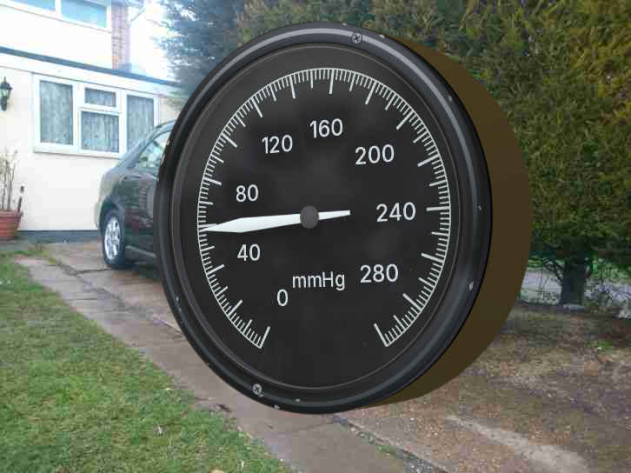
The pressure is 58
